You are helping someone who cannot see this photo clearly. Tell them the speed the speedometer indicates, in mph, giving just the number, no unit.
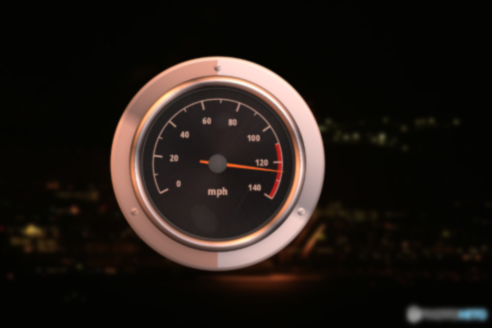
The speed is 125
